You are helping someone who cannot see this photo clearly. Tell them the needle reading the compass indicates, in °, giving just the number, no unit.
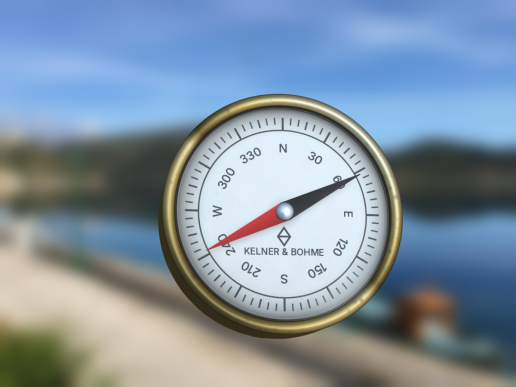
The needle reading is 242.5
